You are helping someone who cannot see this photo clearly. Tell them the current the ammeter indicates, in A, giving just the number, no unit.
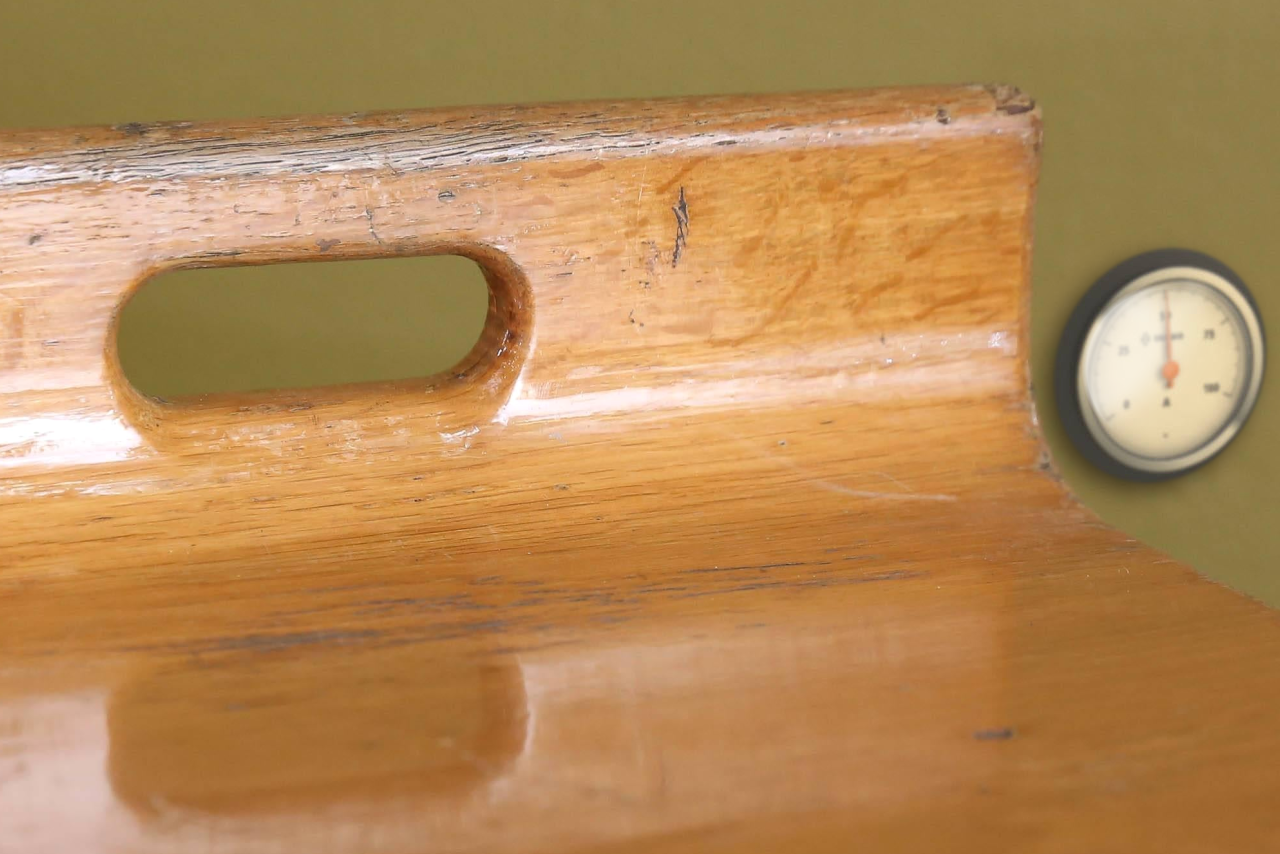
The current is 50
